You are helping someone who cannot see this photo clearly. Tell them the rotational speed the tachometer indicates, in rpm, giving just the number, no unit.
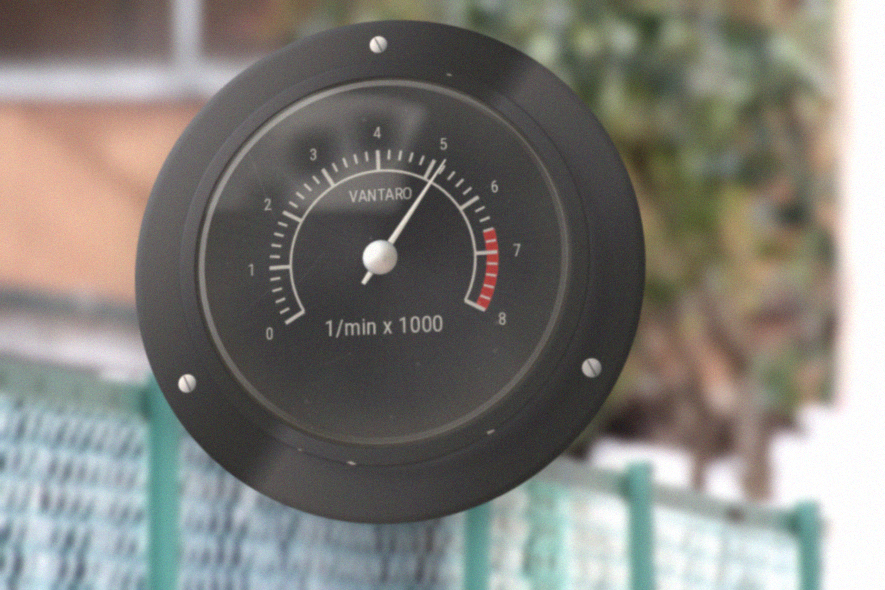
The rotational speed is 5200
